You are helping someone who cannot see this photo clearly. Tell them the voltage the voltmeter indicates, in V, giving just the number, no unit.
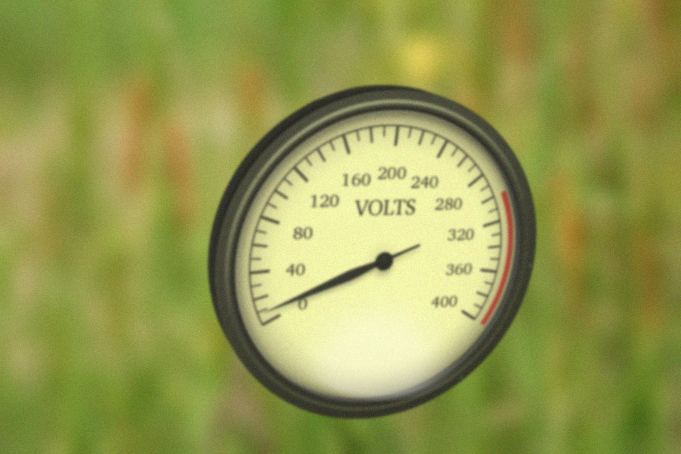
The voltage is 10
